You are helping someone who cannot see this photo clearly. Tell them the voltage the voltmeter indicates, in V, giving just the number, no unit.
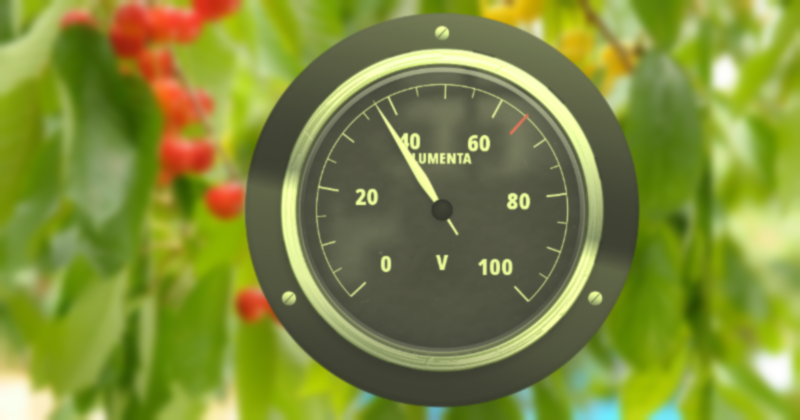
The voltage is 37.5
